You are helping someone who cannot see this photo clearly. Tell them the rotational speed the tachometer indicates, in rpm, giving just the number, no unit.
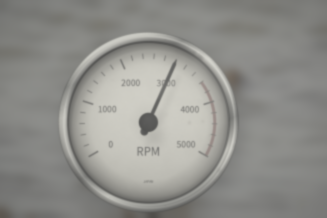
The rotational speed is 3000
